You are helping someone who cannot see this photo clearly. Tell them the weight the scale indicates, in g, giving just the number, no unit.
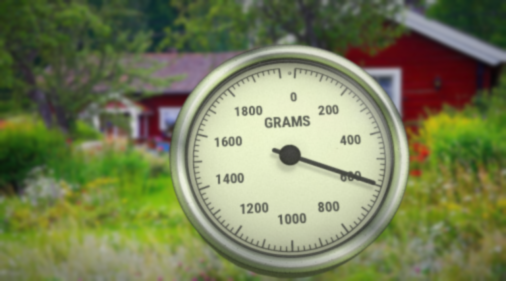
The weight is 600
